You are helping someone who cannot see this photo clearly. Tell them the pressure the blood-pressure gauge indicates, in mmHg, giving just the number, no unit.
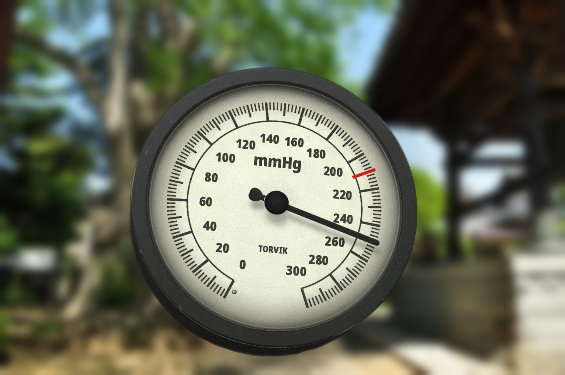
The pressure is 250
